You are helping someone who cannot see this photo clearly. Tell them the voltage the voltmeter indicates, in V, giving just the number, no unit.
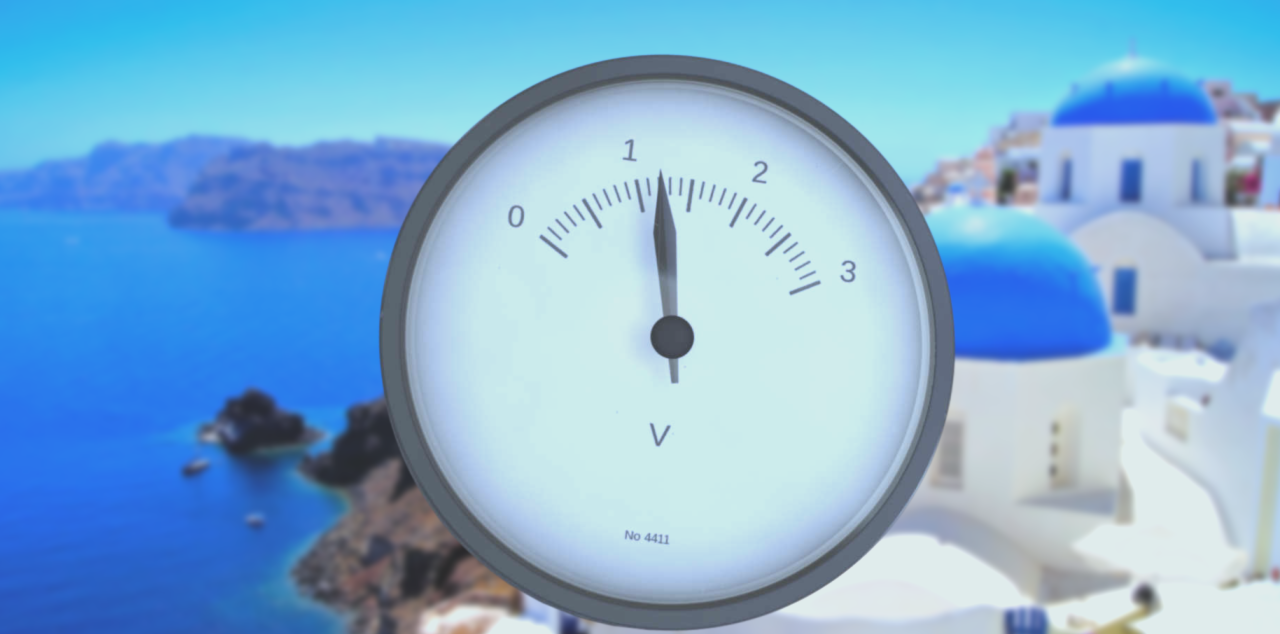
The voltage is 1.2
